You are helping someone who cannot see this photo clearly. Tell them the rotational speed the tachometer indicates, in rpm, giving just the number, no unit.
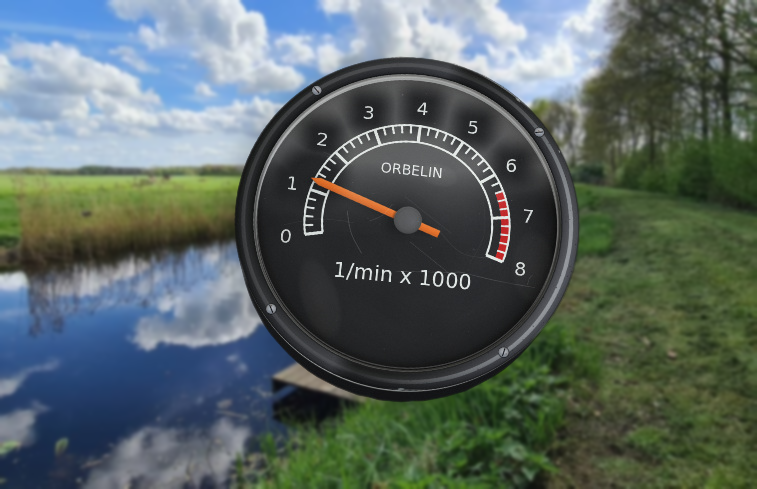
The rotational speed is 1200
